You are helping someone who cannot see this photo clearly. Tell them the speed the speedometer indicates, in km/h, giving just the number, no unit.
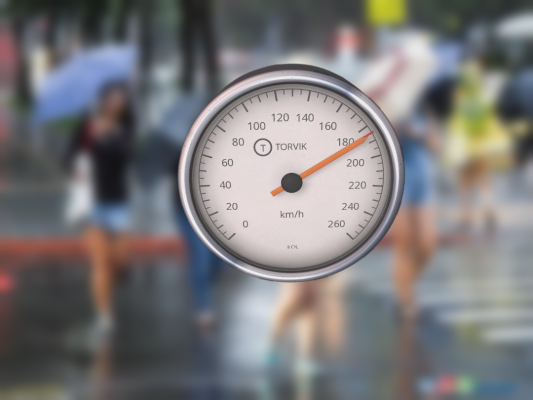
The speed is 185
